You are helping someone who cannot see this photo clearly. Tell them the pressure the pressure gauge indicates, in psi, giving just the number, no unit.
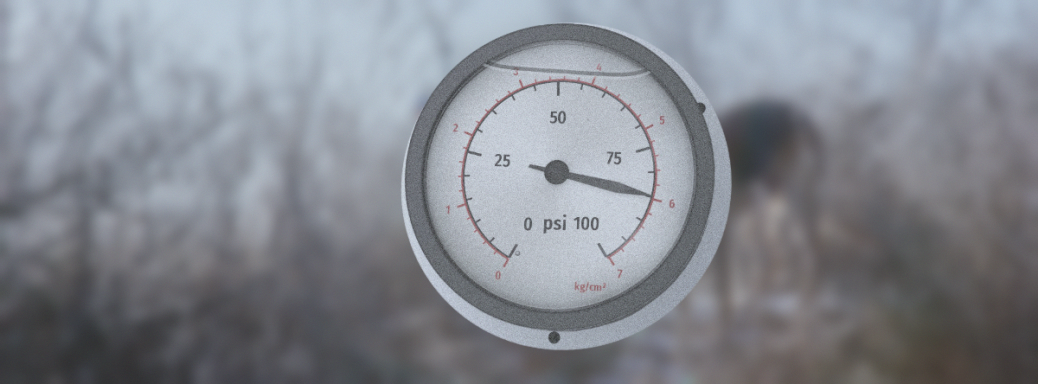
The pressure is 85
